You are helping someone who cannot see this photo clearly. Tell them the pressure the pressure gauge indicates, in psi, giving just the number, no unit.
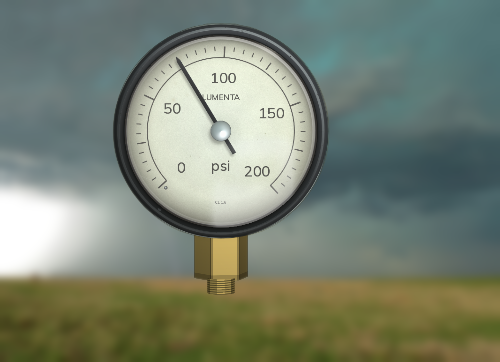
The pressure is 75
